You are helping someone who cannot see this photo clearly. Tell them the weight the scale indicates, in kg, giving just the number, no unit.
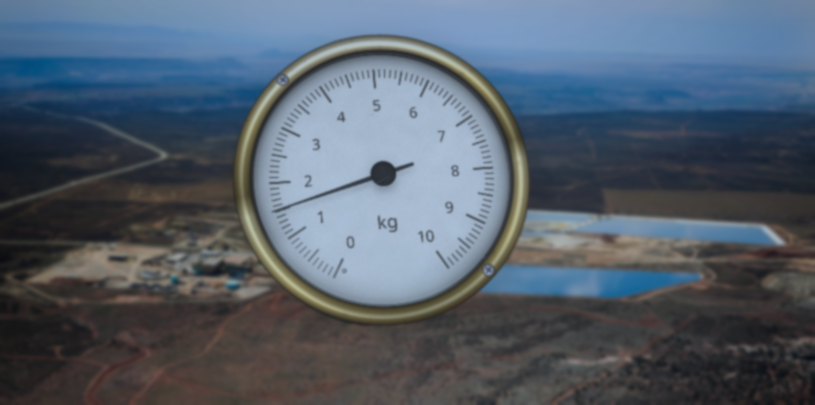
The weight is 1.5
